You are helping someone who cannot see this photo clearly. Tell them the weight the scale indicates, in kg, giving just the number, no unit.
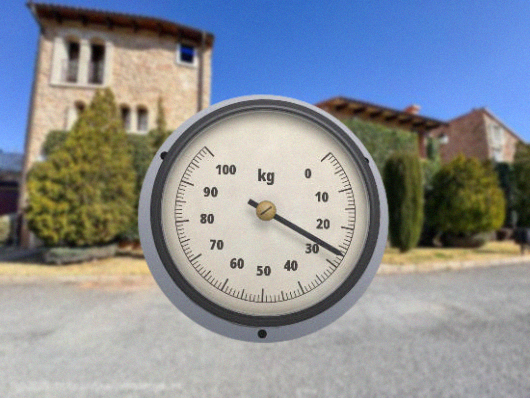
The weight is 27
